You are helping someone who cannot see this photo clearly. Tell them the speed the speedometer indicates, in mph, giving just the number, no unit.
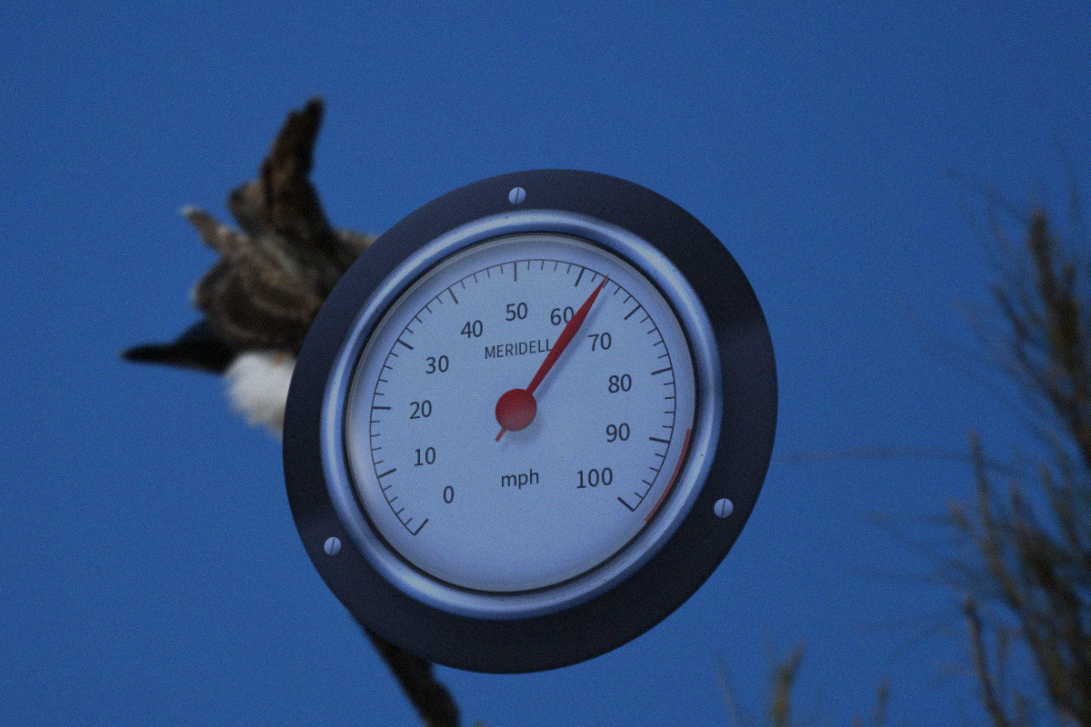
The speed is 64
